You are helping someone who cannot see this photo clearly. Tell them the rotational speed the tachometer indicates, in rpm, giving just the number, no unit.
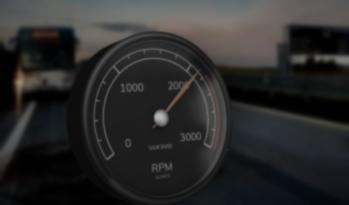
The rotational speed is 2100
